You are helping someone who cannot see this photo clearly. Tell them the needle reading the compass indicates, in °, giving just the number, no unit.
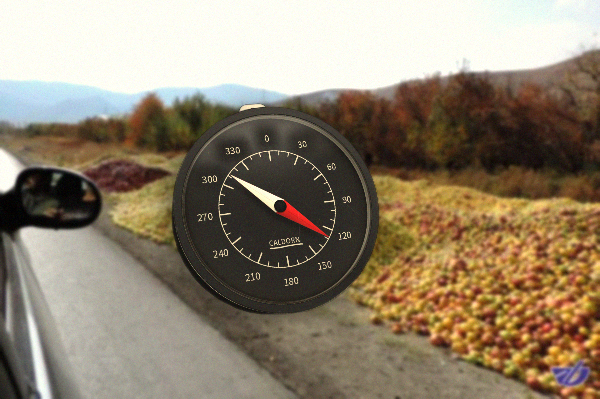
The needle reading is 130
